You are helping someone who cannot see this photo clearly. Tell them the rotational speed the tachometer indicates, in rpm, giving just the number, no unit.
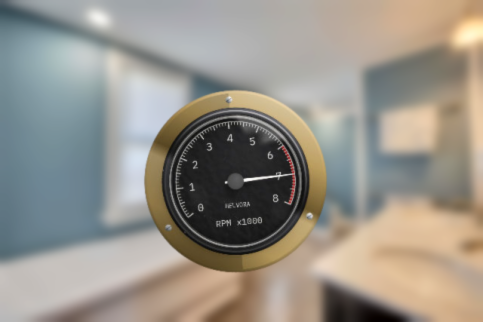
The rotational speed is 7000
